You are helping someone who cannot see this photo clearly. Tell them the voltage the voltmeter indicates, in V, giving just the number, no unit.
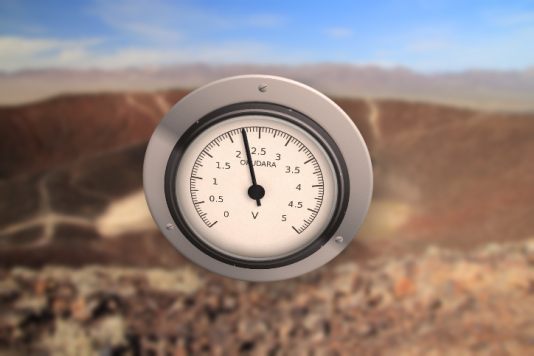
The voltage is 2.25
